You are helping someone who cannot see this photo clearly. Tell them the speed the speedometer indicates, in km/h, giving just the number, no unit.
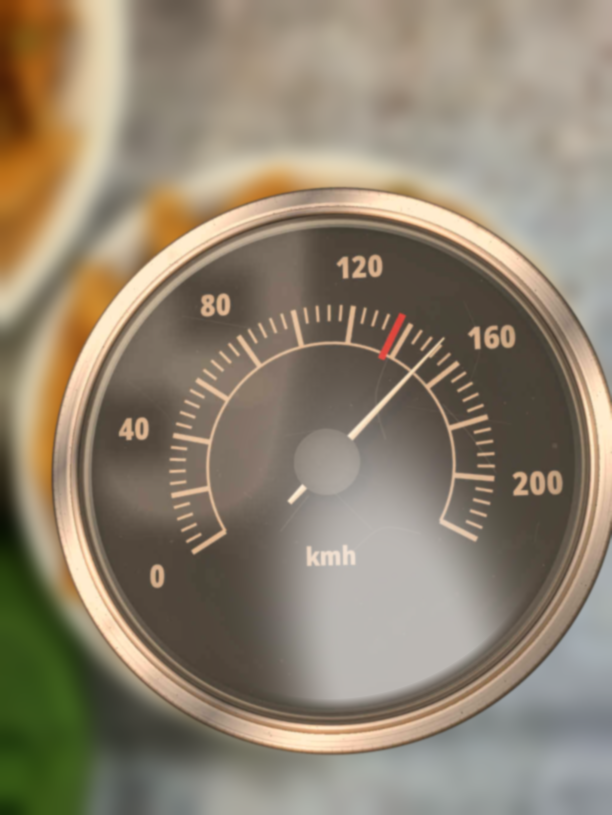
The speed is 152
